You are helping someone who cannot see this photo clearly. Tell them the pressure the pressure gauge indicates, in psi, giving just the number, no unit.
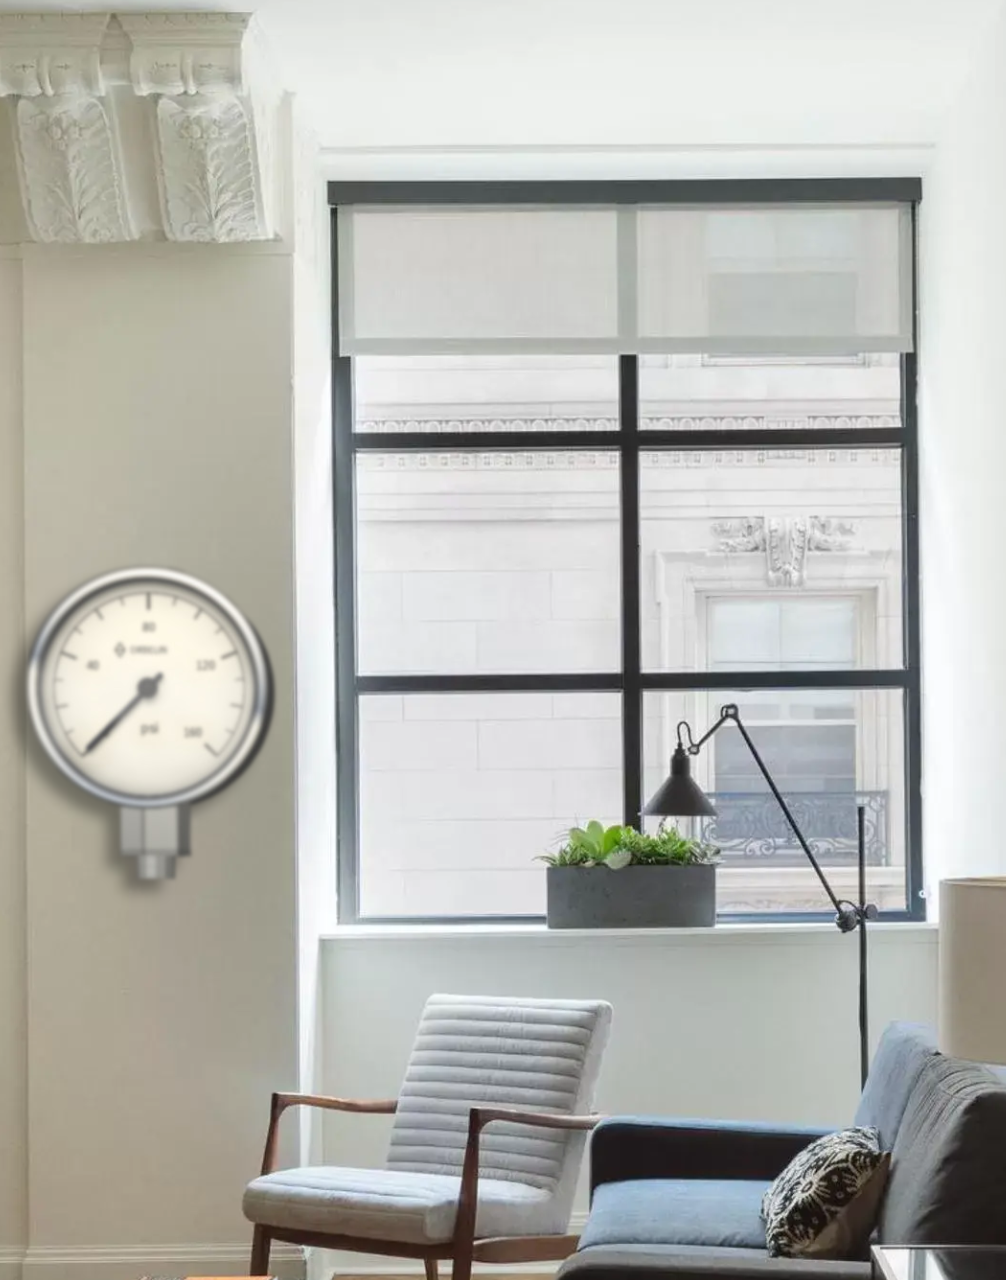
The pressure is 0
